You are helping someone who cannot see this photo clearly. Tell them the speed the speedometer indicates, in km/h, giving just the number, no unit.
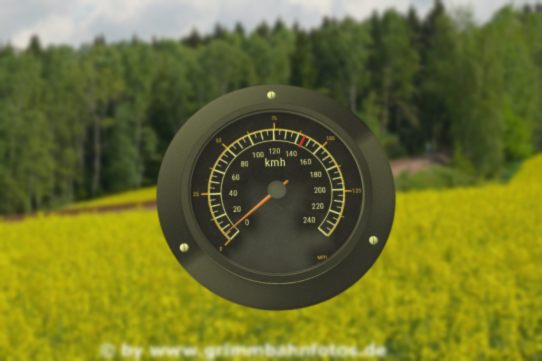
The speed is 5
